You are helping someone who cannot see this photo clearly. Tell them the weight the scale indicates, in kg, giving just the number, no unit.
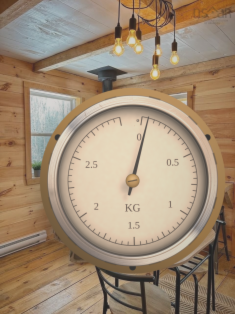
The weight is 0.05
